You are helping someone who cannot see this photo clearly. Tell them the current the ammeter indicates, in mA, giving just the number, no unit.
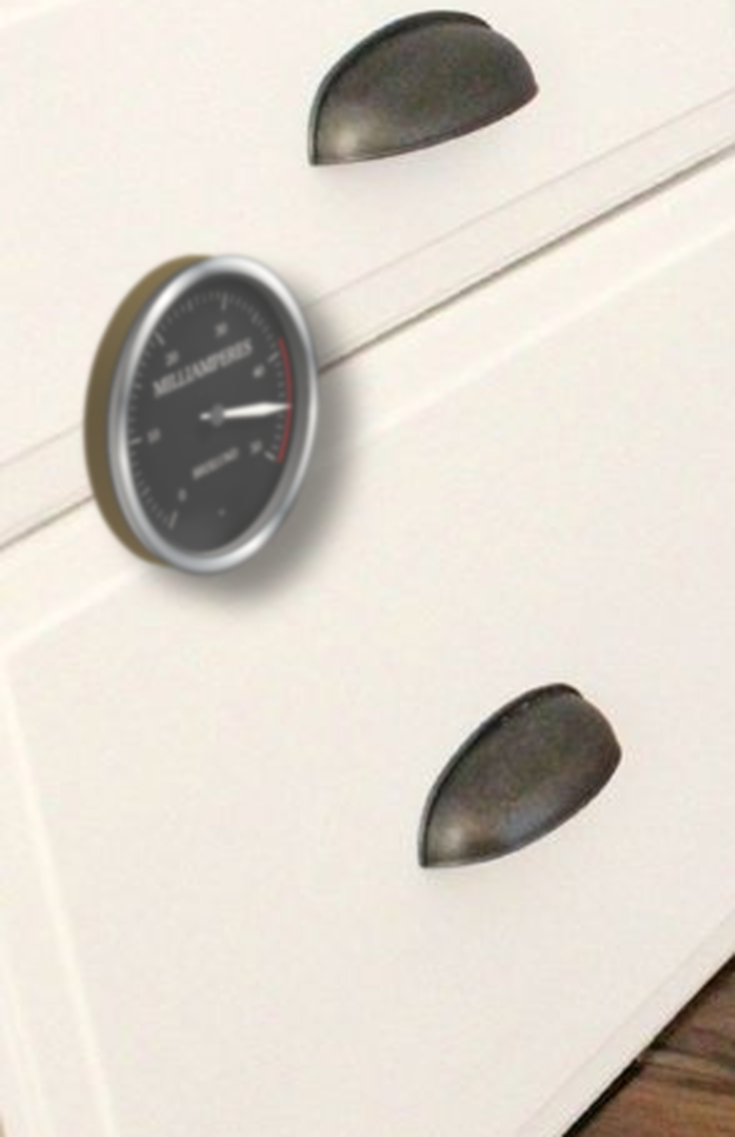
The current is 45
